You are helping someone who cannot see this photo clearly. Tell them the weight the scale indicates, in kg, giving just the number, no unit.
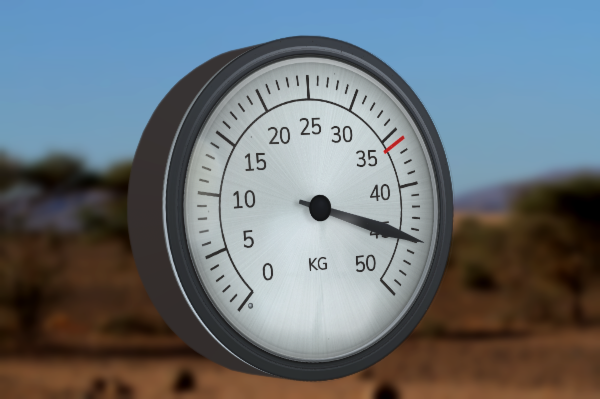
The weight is 45
